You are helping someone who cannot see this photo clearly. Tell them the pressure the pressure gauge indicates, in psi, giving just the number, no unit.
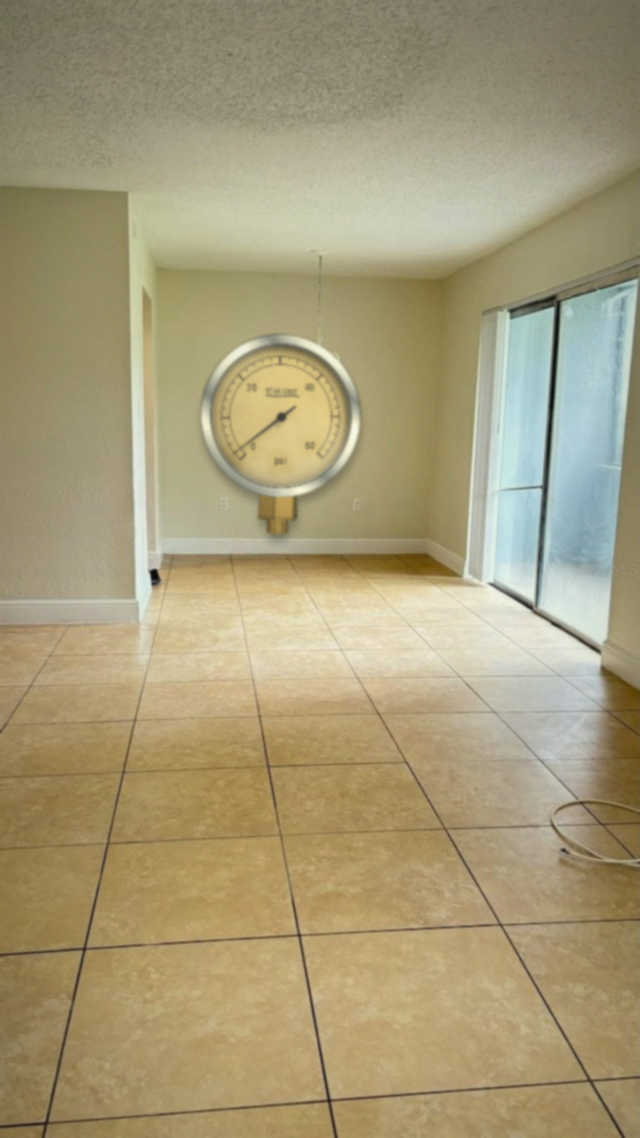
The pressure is 2
